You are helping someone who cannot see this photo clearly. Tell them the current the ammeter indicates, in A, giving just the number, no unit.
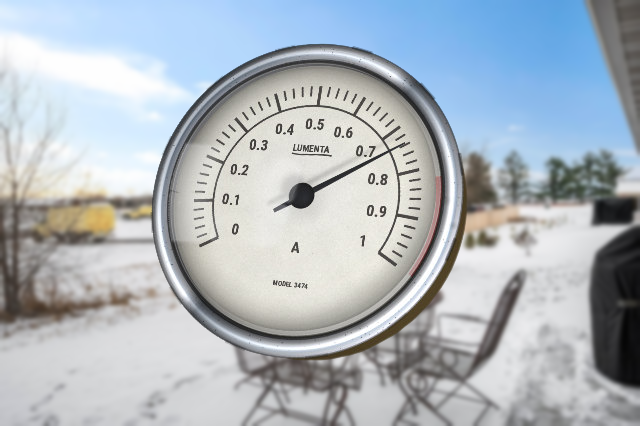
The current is 0.74
